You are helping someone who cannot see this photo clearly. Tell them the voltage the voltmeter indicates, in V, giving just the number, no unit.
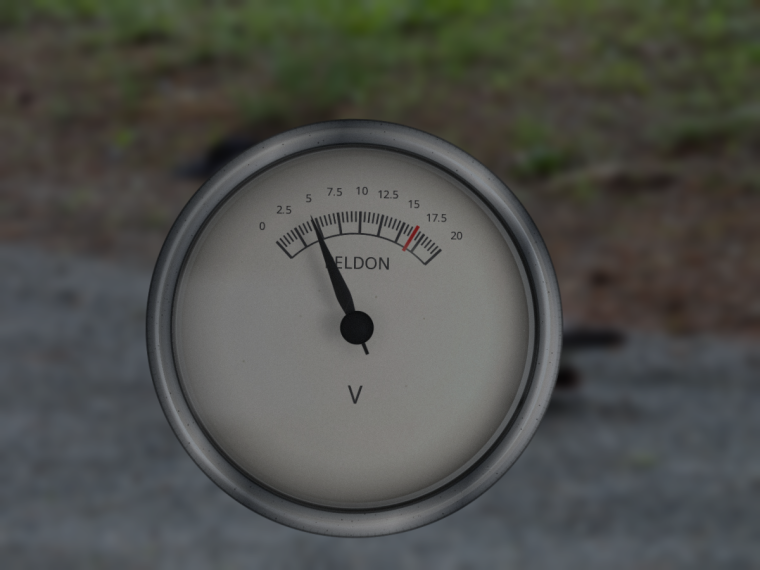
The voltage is 4.5
